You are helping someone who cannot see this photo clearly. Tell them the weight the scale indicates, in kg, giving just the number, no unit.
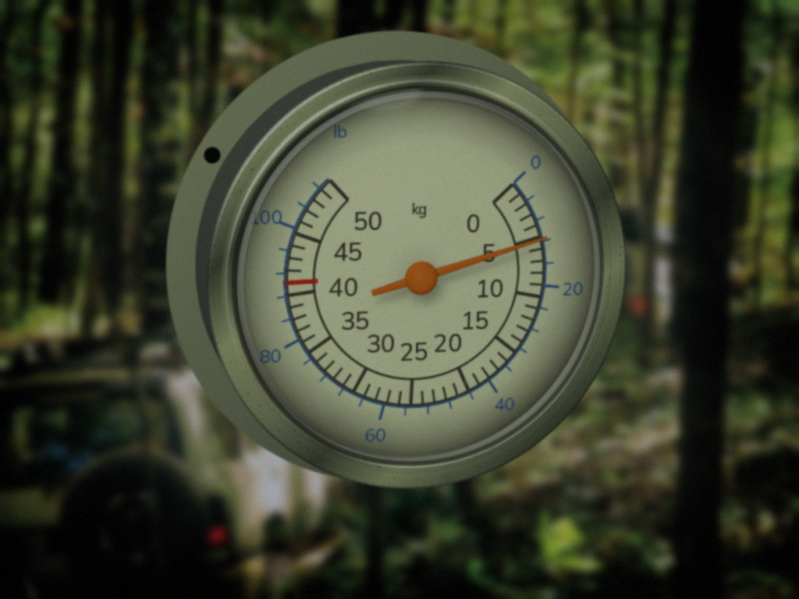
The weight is 5
